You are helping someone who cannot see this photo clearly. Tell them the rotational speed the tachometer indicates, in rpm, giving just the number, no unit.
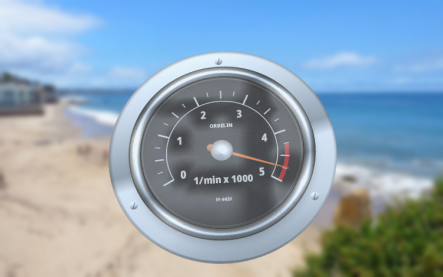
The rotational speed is 4750
